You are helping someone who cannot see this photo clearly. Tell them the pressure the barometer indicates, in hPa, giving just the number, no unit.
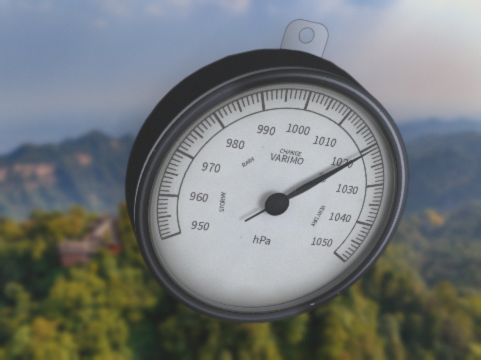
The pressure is 1020
